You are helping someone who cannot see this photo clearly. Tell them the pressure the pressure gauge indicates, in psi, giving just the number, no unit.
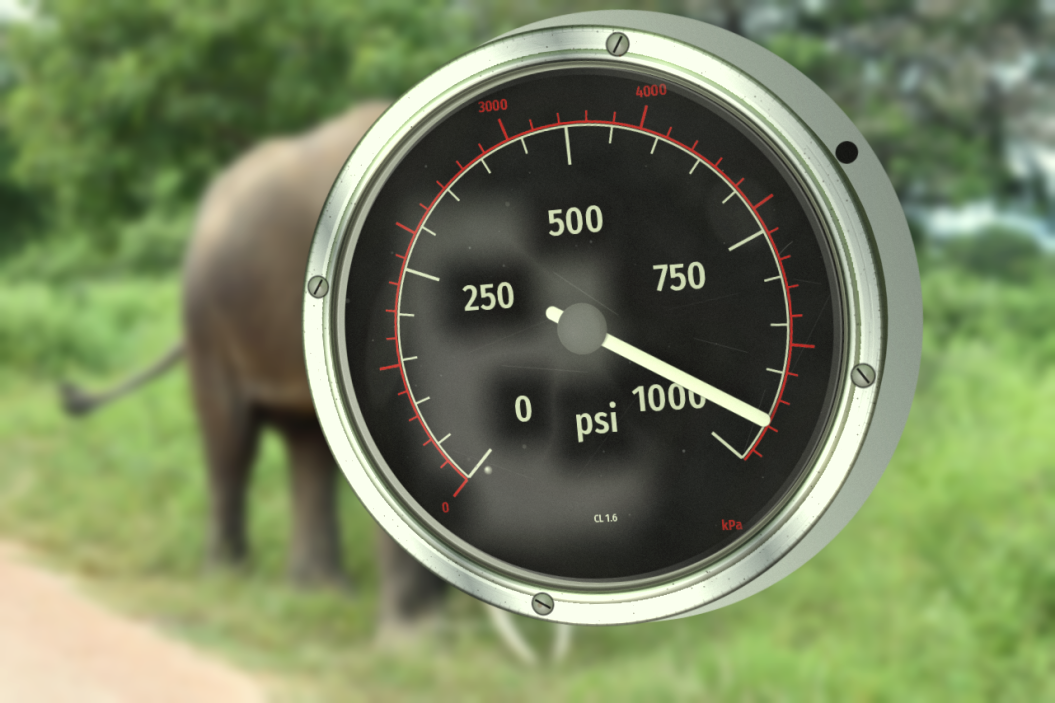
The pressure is 950
